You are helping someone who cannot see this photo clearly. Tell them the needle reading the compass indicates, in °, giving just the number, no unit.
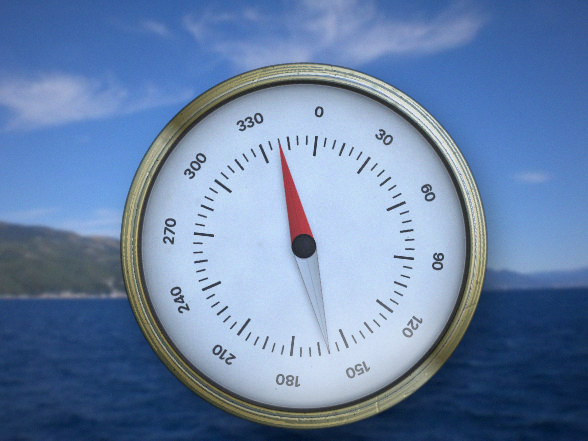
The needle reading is 340
